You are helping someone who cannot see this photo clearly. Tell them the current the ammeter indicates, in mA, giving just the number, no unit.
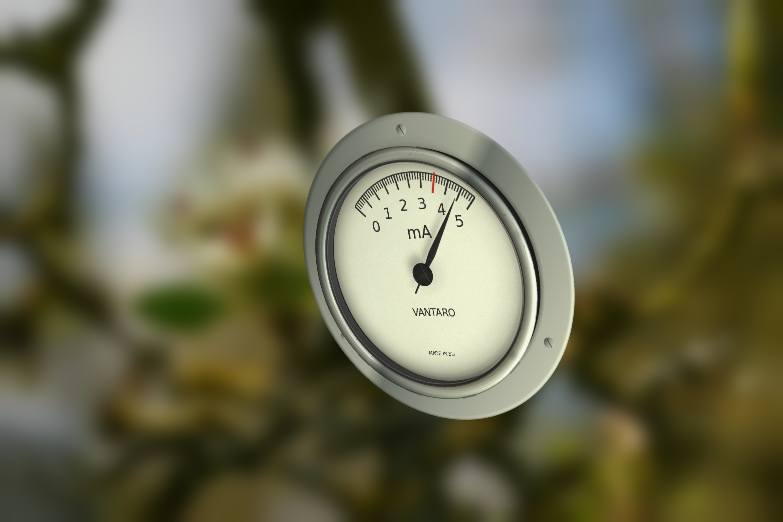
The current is 4.5
